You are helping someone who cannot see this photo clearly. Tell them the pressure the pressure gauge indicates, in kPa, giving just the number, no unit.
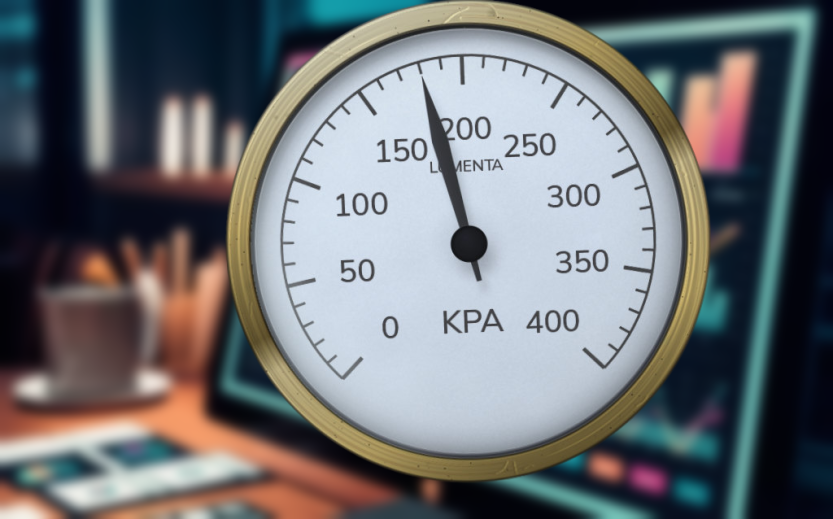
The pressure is 180
